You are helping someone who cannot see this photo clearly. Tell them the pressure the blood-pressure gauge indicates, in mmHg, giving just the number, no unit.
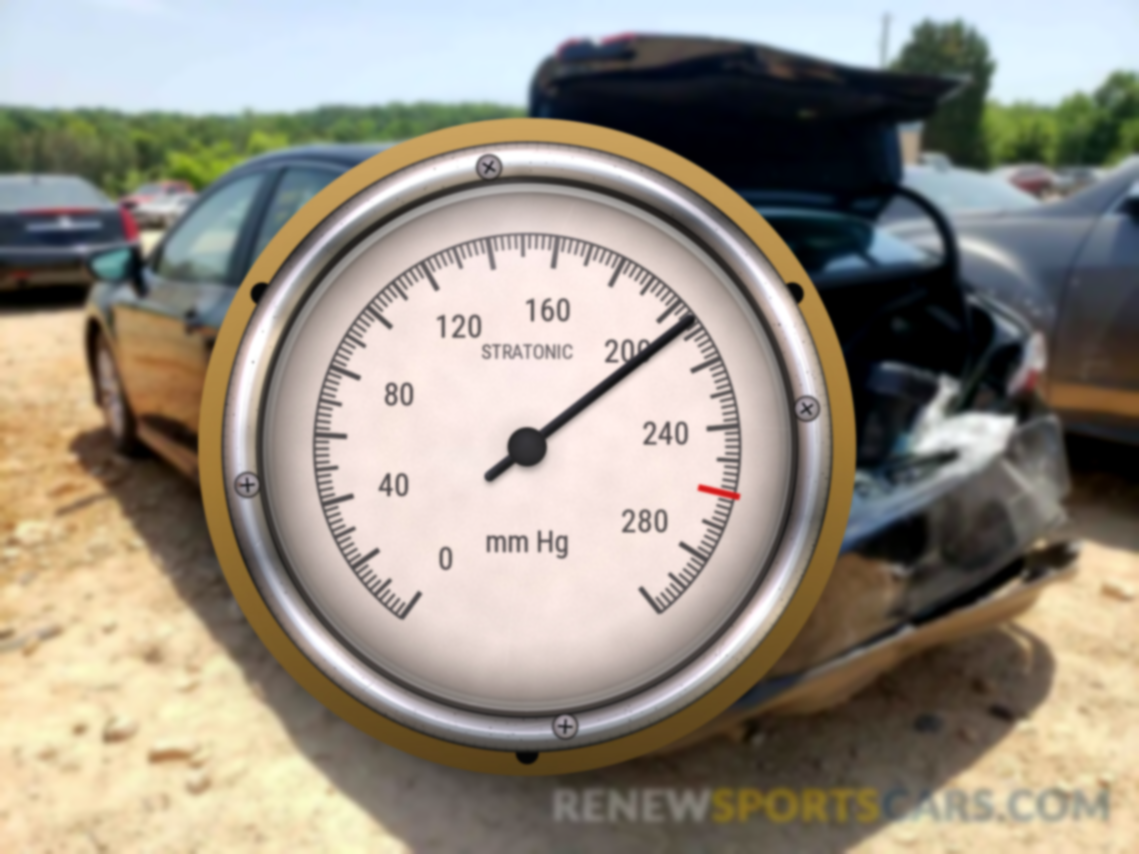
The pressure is 206
